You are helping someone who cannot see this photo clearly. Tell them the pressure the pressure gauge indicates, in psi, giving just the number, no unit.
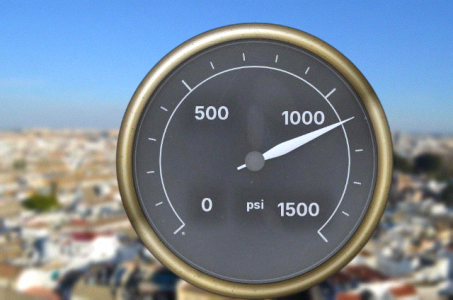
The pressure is 1100
